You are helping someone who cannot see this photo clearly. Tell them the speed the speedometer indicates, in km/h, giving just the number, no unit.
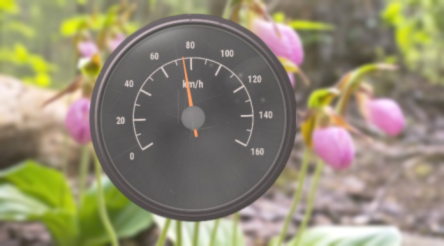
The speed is 75
